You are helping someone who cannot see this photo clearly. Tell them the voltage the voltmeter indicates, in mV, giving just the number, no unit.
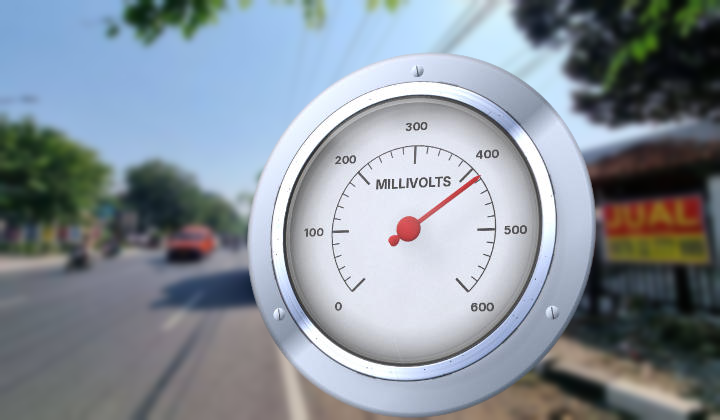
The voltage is 420
